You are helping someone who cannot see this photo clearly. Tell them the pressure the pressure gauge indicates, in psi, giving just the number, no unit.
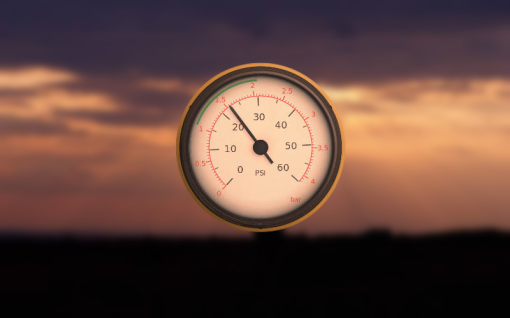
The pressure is 22.5
